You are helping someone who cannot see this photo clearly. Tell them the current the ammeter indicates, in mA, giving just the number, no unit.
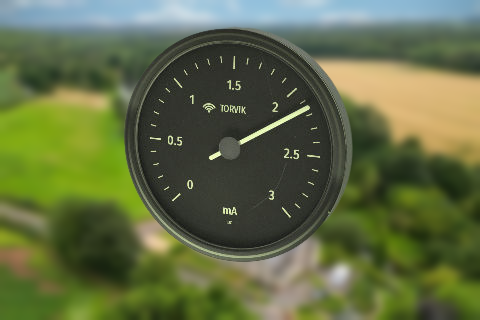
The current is 2.15
